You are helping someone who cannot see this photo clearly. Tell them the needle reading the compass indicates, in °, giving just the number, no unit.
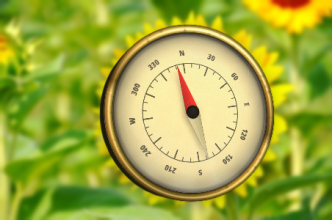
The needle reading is 350
